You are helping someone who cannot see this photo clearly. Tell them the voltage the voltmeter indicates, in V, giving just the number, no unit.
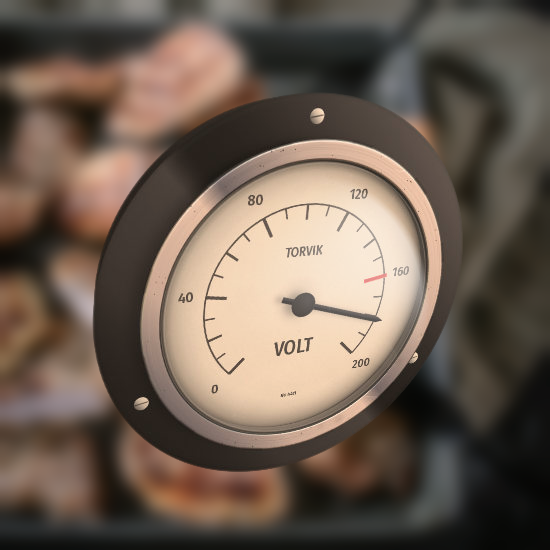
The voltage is 180
